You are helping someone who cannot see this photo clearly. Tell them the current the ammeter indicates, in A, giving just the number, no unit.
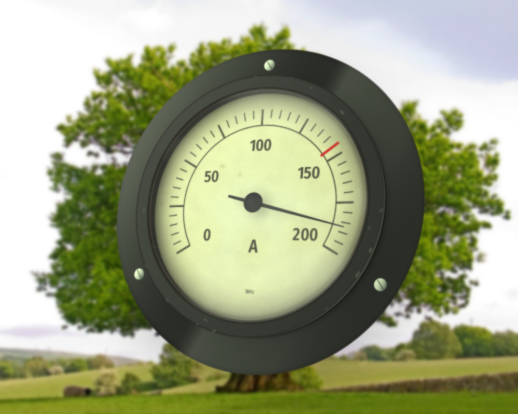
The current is 187.5
